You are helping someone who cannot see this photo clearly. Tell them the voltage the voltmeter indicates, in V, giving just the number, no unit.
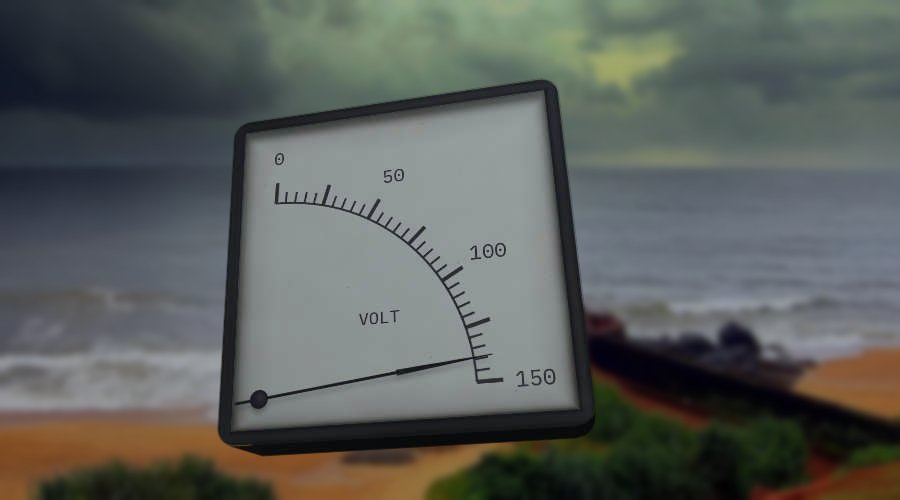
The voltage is 140
